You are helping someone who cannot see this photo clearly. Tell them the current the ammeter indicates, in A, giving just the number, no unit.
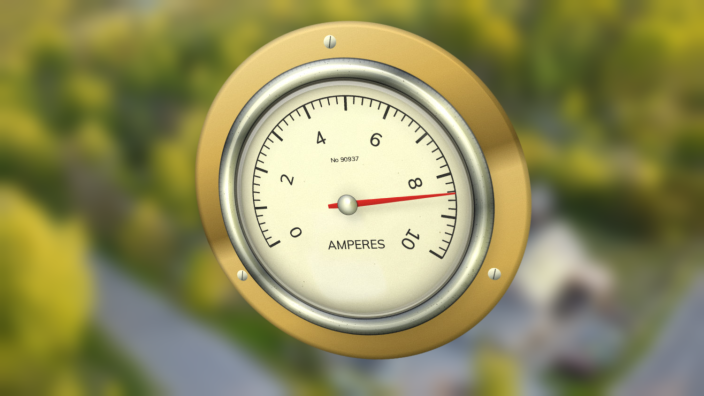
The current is 8.4
